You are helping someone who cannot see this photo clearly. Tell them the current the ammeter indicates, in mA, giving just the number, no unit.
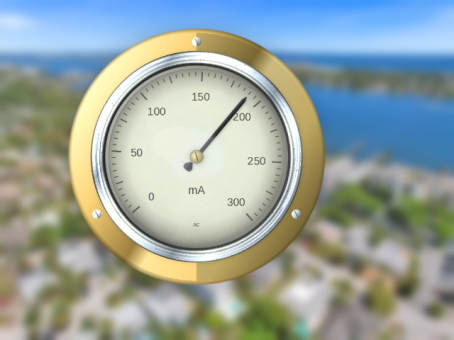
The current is 190
